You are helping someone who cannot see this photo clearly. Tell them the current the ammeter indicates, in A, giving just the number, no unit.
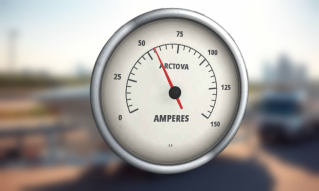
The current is 55
